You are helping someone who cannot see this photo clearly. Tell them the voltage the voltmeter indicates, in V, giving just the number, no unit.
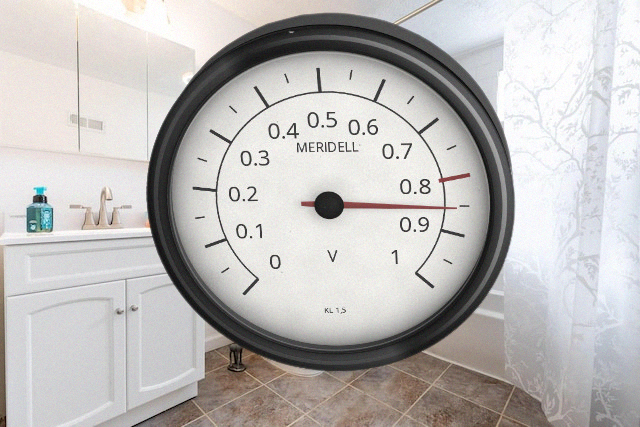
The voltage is 0.85
